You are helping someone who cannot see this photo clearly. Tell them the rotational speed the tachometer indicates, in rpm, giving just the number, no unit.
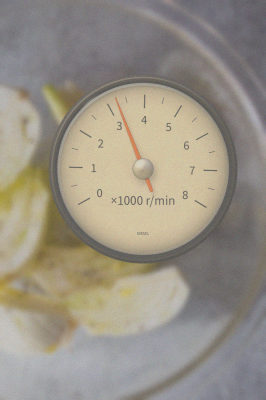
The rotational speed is 3250
